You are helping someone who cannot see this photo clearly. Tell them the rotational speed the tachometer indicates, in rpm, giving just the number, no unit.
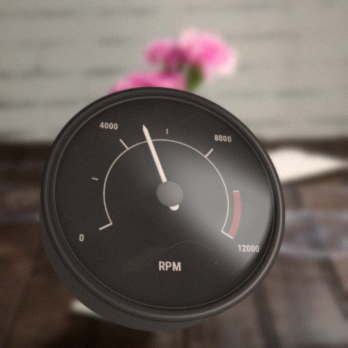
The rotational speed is 5000
